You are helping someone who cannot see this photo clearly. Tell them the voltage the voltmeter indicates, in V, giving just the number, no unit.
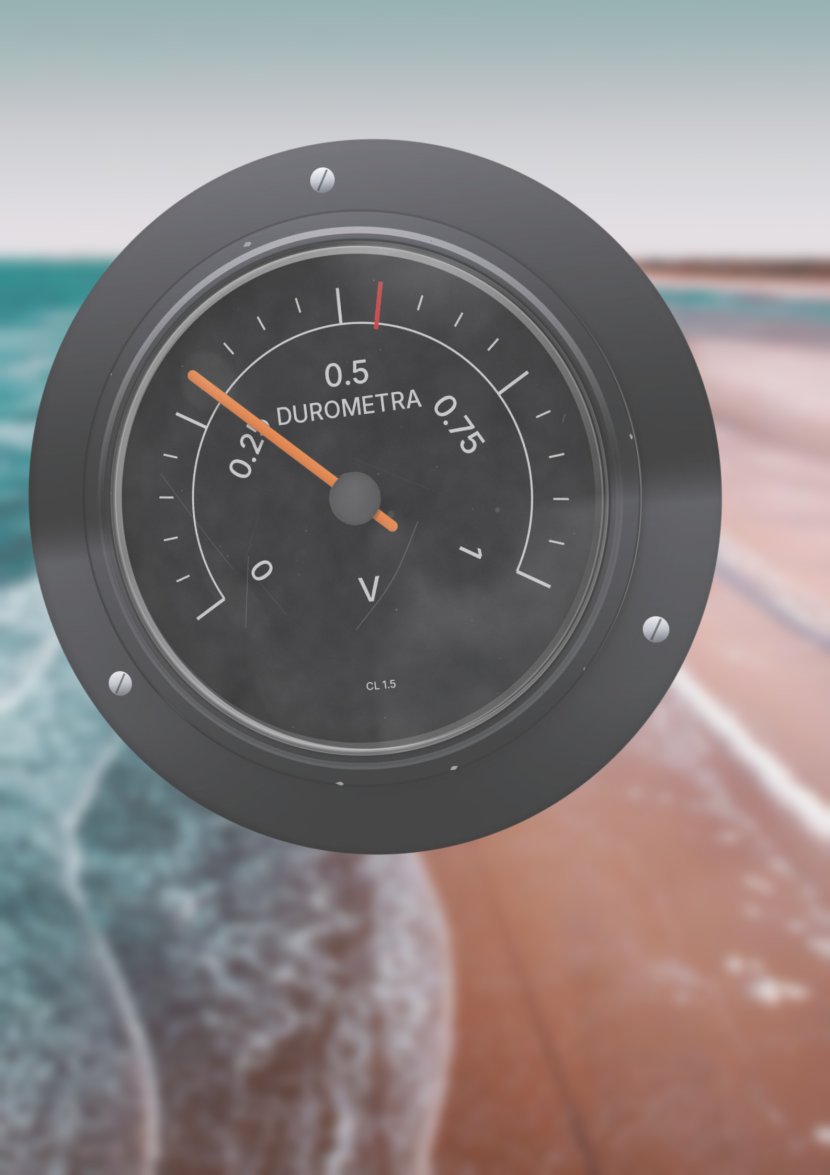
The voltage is 0.3
